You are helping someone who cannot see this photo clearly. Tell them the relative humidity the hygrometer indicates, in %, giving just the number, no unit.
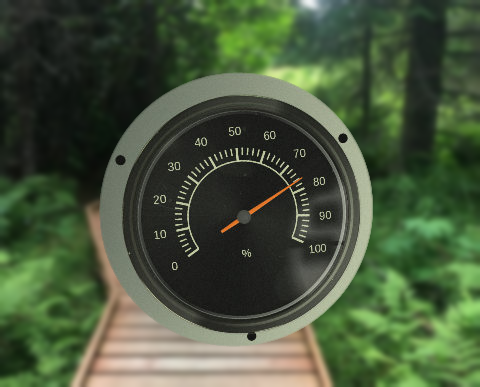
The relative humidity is 76
